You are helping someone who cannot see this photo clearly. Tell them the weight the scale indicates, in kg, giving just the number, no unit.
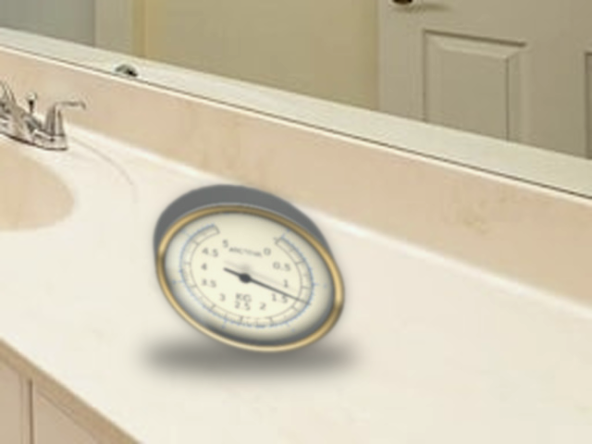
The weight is 1.25
